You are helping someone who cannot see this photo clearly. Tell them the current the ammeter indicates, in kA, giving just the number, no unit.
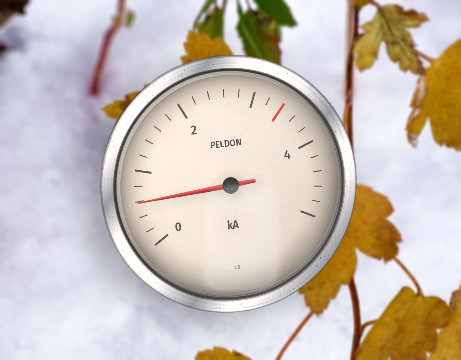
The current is 0.6
